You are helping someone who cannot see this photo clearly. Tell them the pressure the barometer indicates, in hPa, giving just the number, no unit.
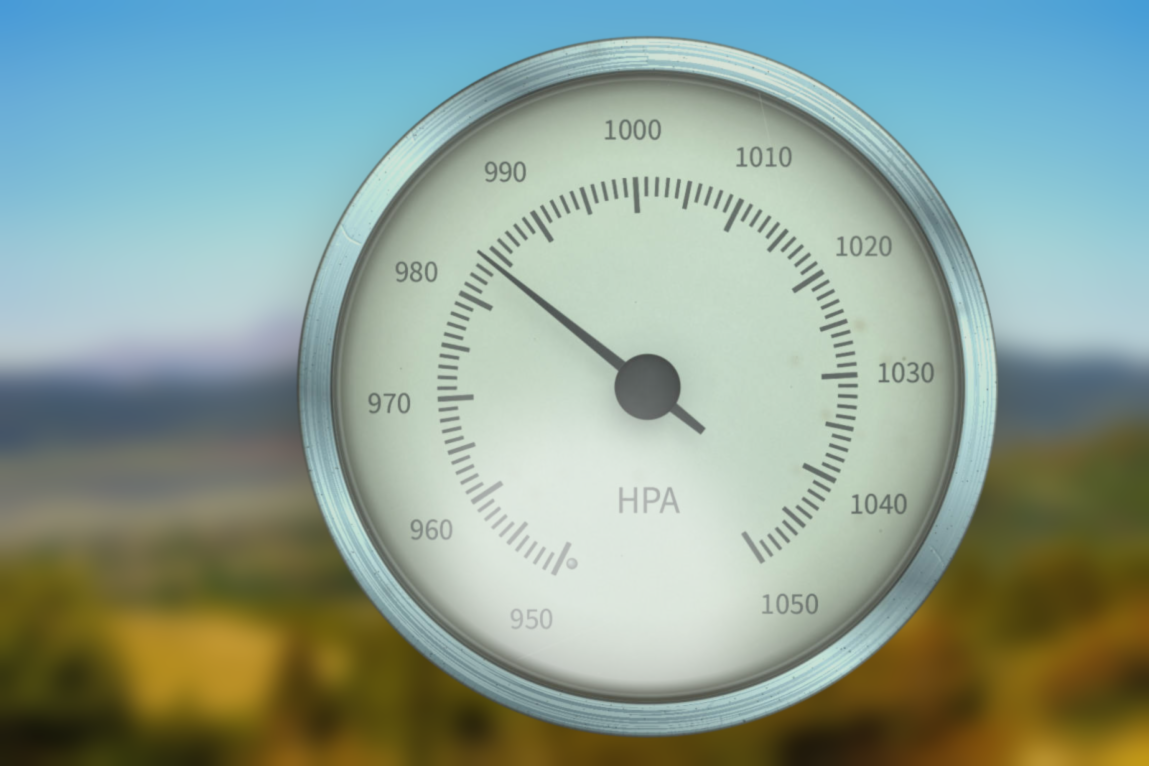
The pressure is 984
